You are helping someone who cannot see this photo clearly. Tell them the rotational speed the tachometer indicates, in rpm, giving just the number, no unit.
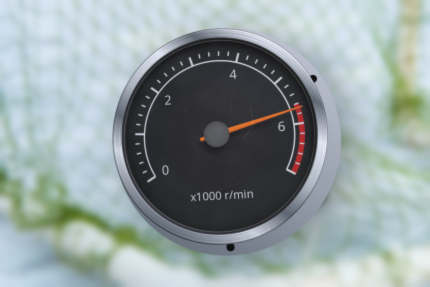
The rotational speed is 5700
